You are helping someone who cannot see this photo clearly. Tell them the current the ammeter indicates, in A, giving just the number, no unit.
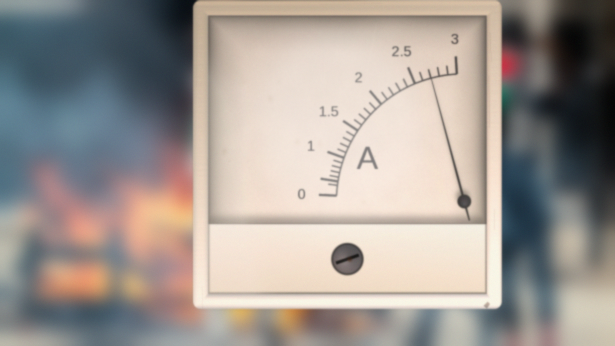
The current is 2.7
